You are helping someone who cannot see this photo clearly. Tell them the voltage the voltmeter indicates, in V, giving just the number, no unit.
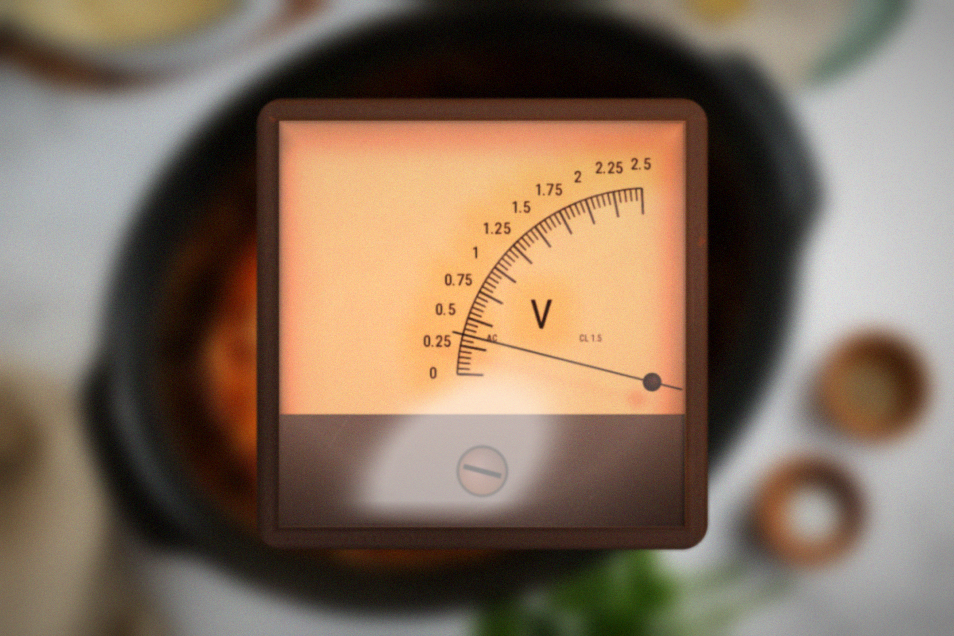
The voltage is 0.35
